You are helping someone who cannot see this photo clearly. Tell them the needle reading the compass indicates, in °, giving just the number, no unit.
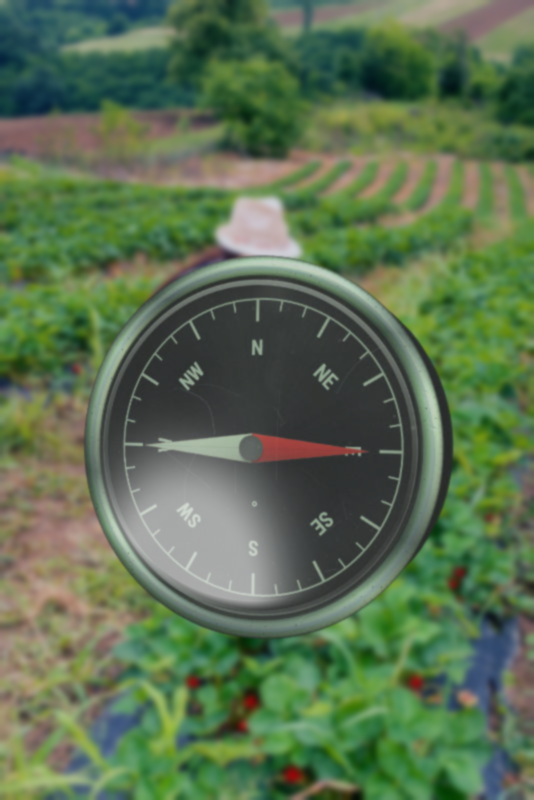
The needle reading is 90
